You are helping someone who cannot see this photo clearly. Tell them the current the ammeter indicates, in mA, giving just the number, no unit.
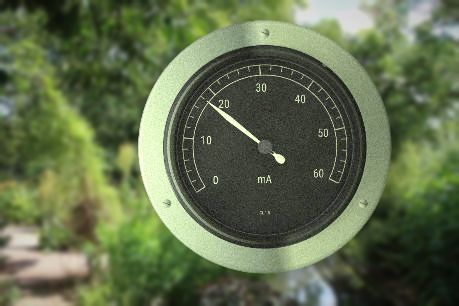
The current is 18
